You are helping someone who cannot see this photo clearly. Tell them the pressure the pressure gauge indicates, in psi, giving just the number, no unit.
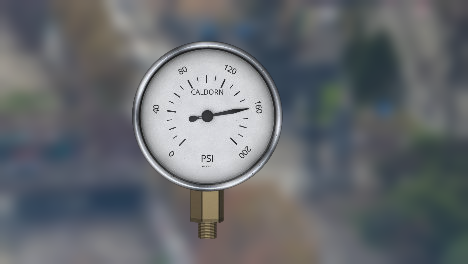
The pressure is 160
